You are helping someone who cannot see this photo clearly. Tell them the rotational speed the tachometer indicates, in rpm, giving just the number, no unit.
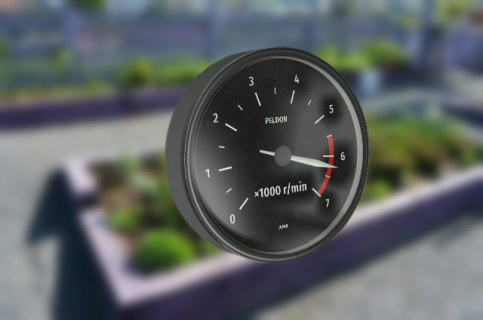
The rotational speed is 6250
